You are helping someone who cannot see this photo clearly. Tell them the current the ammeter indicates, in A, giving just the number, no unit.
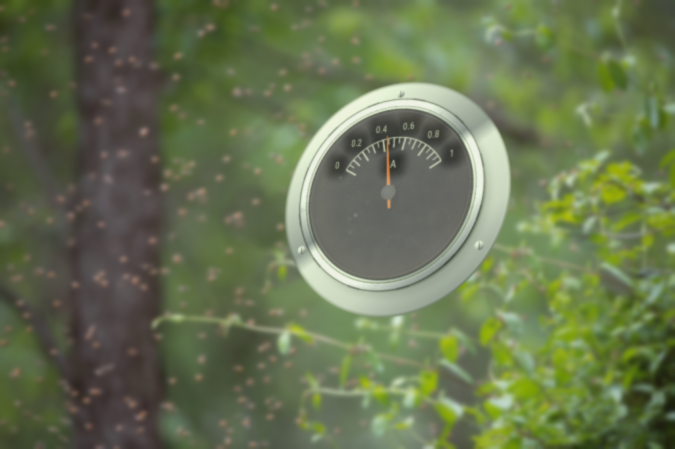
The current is 0.45
